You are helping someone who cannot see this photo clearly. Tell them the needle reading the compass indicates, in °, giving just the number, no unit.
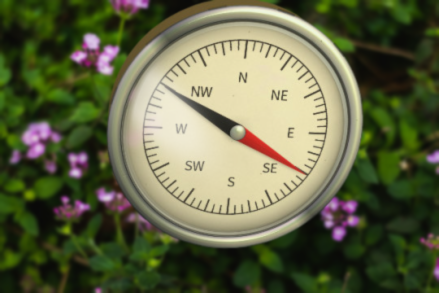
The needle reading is 120
